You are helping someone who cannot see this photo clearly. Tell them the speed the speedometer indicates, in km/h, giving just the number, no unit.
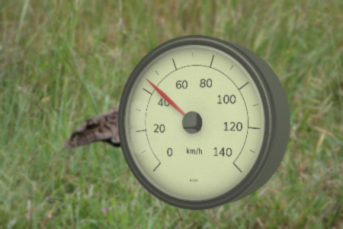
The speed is 45
